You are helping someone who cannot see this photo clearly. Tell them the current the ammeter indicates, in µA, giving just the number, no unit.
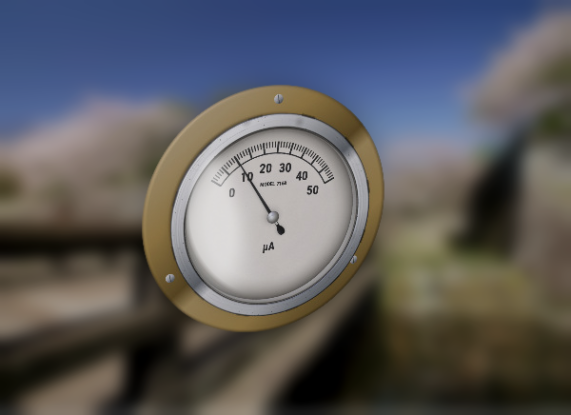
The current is 10
